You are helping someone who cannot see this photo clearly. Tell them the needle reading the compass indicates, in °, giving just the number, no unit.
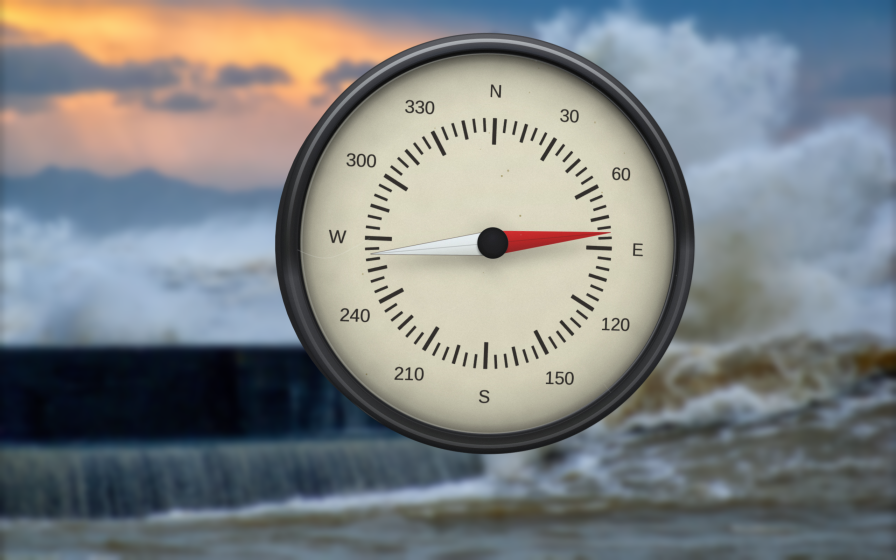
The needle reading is 82.5
